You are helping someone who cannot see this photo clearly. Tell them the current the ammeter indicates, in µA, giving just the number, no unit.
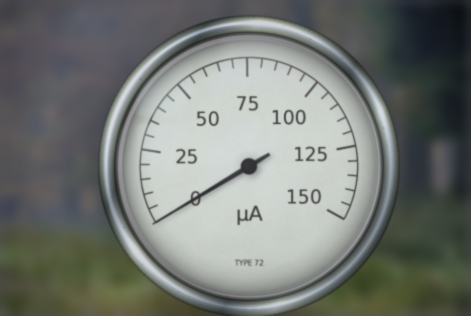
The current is 0
